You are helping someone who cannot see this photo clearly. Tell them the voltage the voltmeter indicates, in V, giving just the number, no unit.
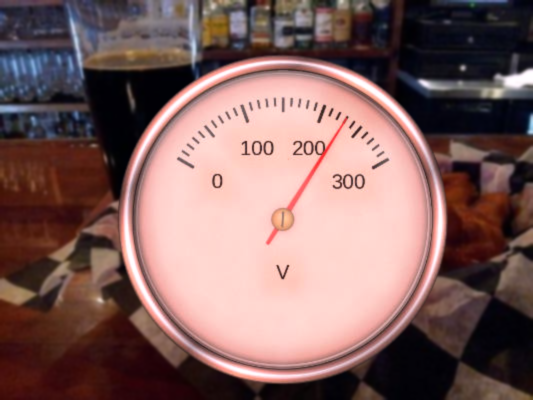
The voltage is 230
